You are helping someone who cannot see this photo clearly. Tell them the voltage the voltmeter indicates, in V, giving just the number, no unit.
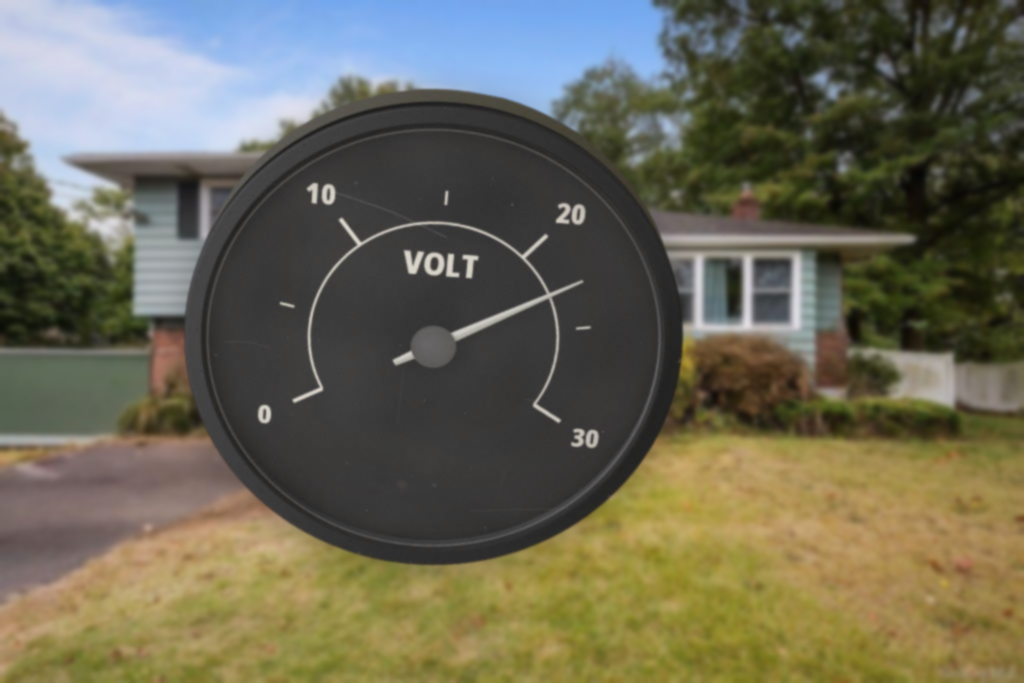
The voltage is 22.5
